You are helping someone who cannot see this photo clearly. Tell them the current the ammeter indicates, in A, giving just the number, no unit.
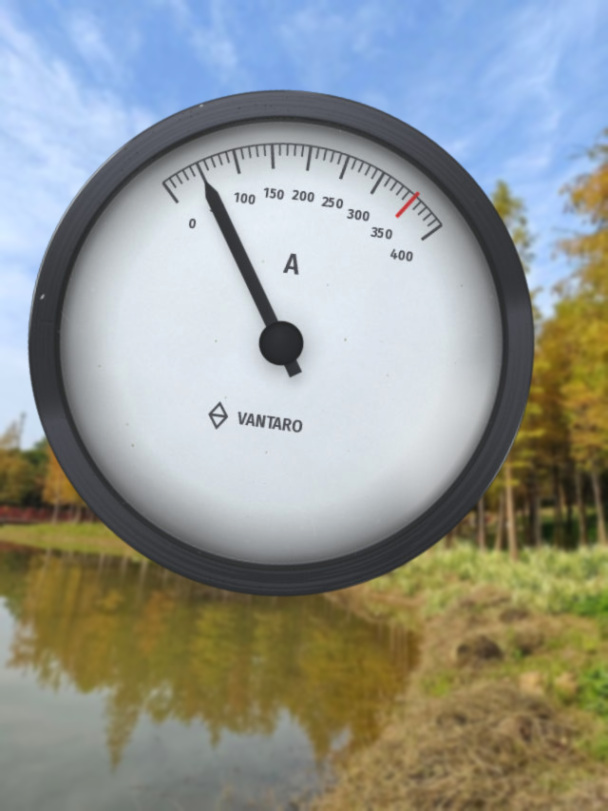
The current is 50
